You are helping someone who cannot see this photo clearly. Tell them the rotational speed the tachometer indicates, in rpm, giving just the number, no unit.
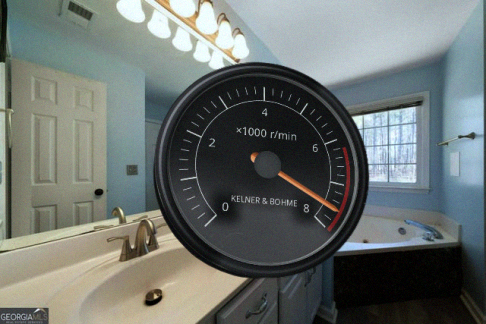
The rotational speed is 7600
